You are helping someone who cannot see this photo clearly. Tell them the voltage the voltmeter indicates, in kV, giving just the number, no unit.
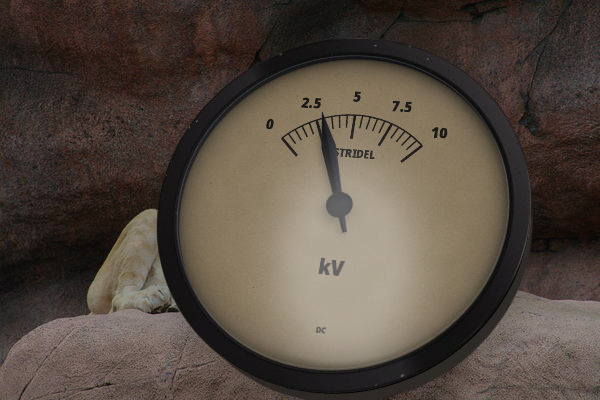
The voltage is 3
